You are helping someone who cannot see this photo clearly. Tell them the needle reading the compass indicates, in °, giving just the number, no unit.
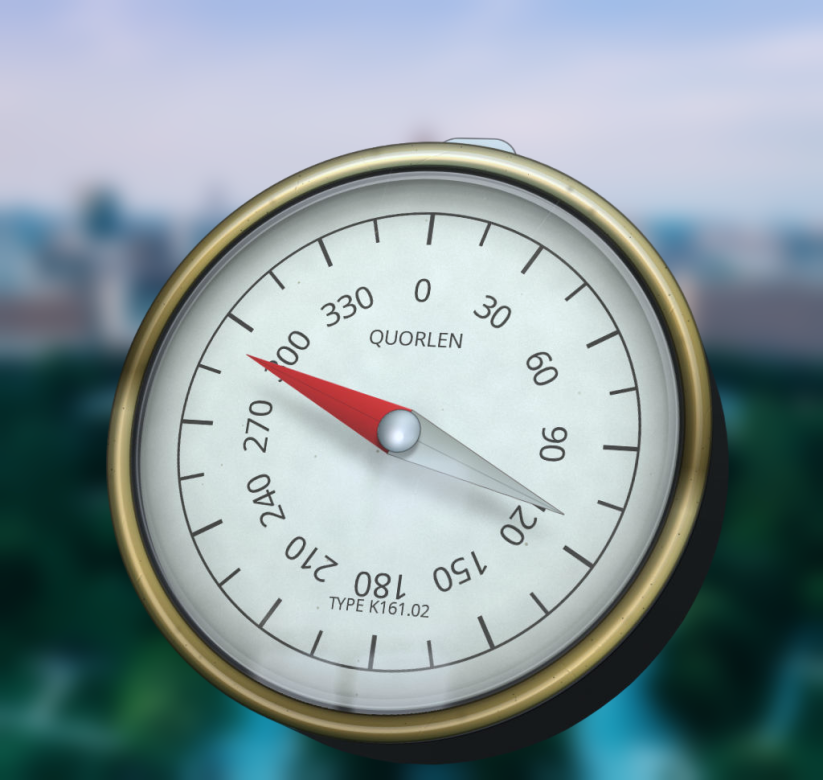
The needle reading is 292.5
